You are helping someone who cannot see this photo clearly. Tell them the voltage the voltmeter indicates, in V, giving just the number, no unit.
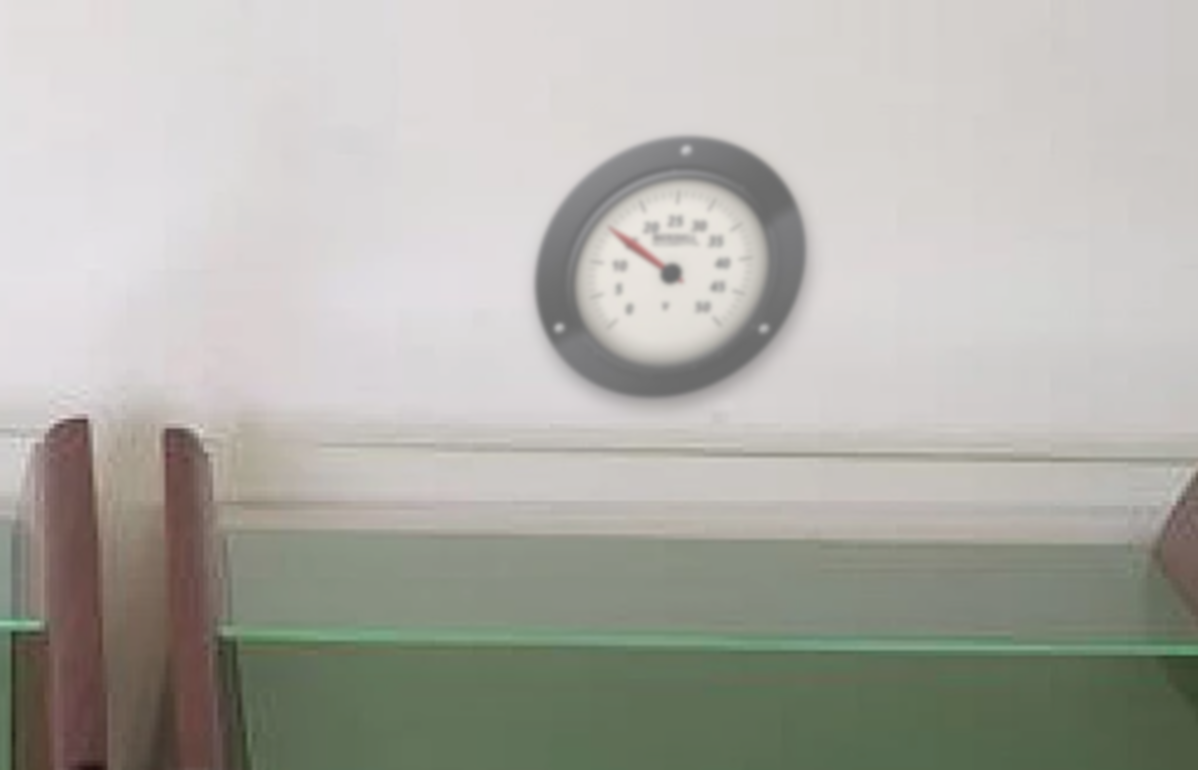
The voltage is 15
